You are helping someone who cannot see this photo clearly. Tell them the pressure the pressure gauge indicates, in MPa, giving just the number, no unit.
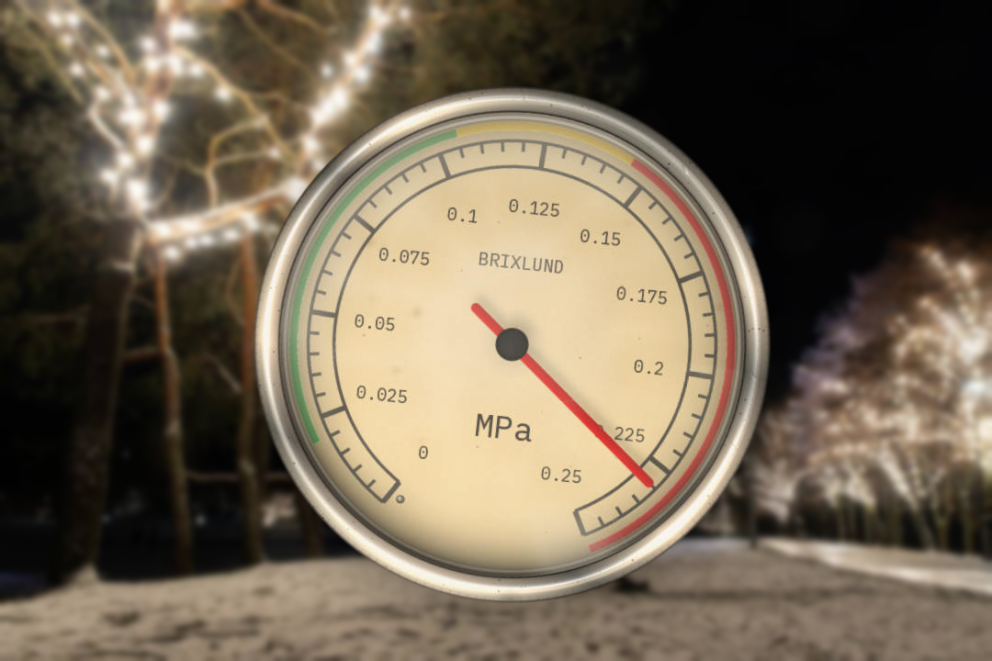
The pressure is 0.23
